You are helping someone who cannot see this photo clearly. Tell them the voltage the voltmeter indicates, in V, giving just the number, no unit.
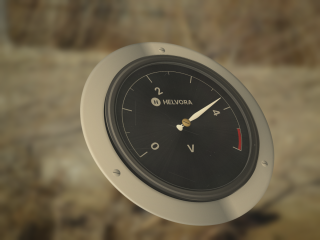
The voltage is 3.75
